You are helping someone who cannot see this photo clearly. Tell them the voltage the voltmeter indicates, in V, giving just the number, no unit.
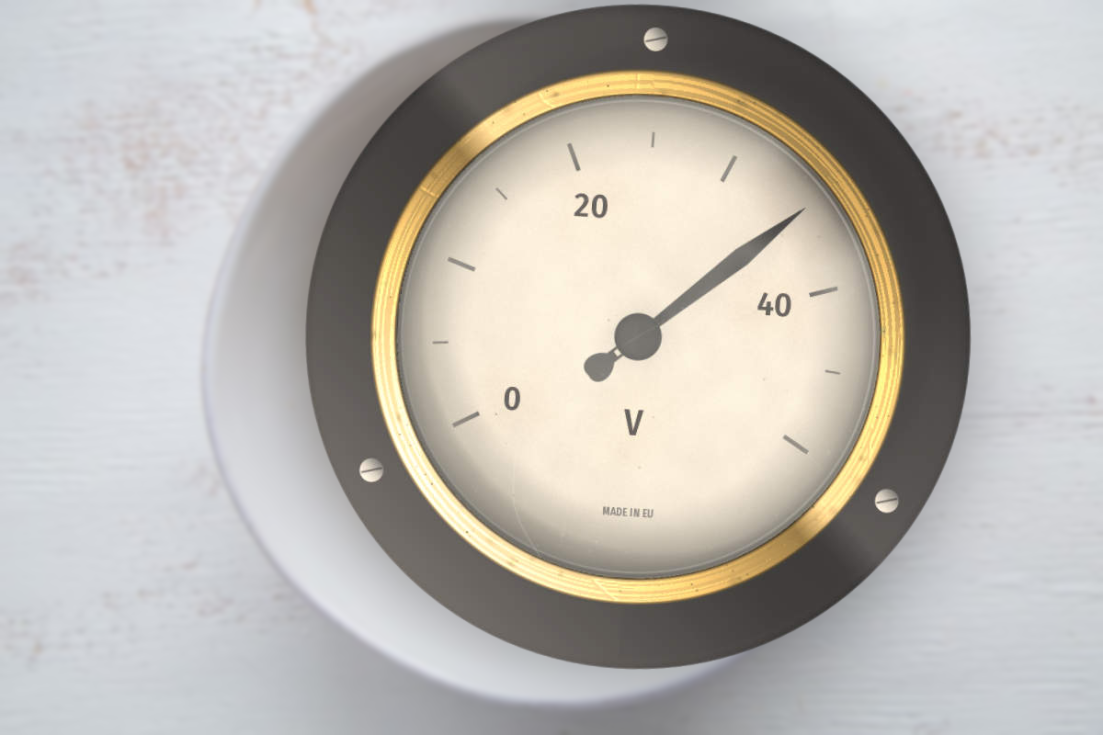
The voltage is 35
